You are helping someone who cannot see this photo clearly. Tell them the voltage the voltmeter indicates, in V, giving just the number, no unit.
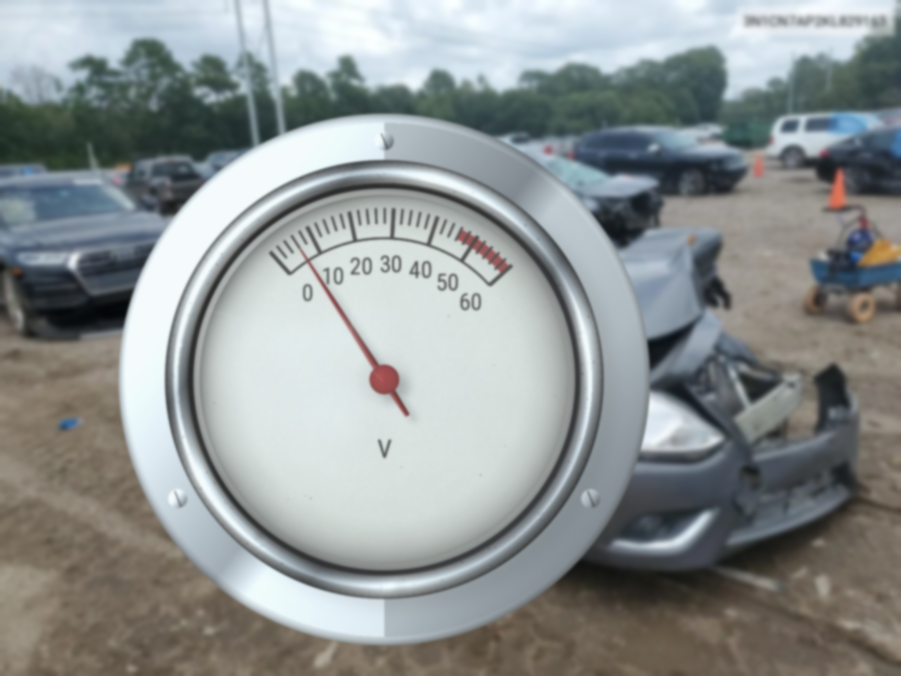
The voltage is 6
